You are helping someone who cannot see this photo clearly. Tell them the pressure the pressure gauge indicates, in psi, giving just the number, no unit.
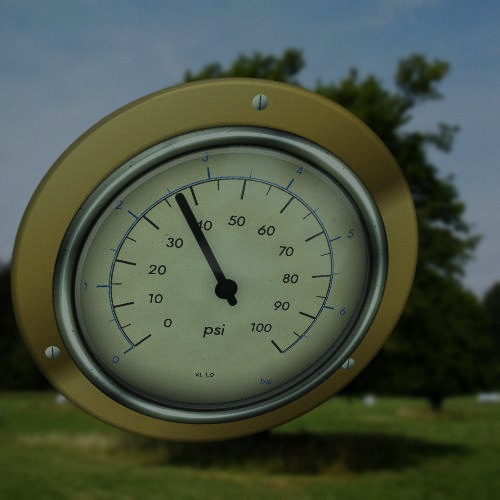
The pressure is 37.5
